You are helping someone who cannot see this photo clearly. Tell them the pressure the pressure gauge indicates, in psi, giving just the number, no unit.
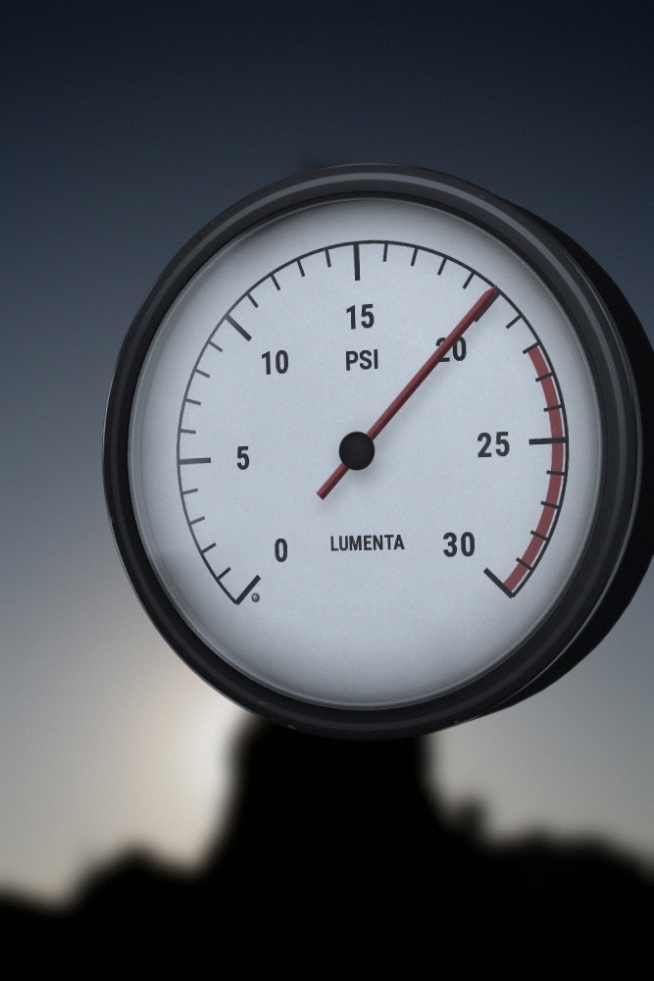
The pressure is 20
